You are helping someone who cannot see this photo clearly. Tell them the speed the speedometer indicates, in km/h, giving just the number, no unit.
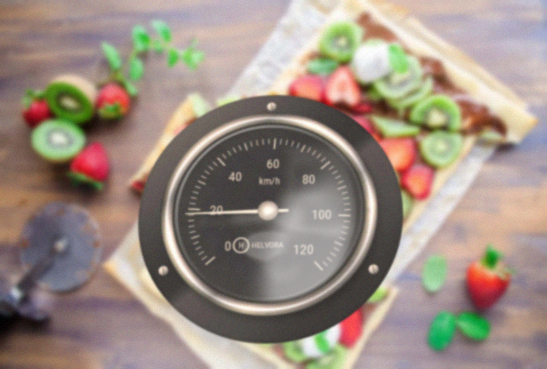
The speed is 18
